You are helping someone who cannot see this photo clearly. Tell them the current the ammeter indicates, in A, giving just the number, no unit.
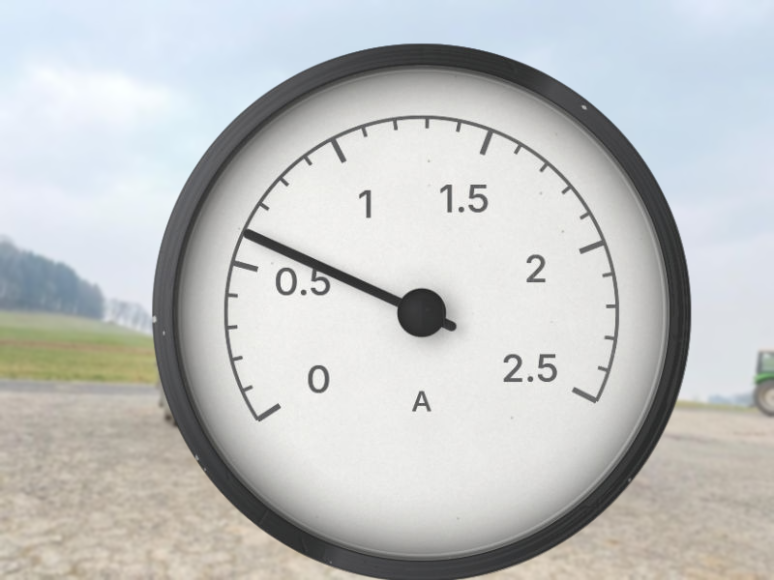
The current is 0.6
